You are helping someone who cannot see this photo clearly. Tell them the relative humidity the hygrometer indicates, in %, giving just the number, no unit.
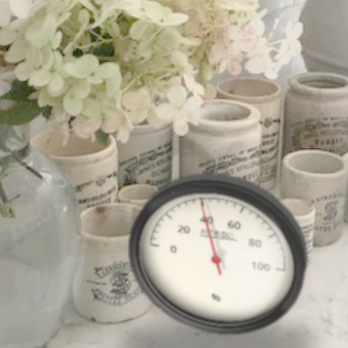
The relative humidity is 40
